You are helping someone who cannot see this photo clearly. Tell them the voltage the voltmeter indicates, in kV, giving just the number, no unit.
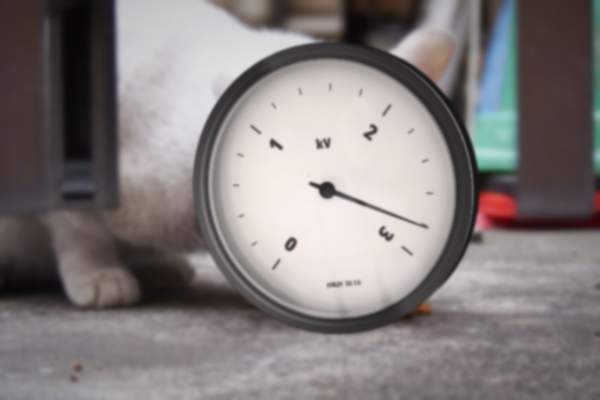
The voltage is 2.8
